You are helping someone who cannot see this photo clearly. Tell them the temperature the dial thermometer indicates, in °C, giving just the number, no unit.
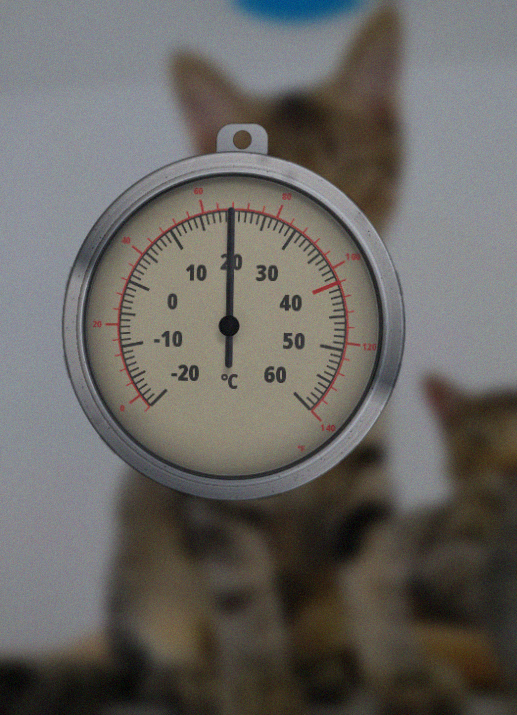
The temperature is 20
